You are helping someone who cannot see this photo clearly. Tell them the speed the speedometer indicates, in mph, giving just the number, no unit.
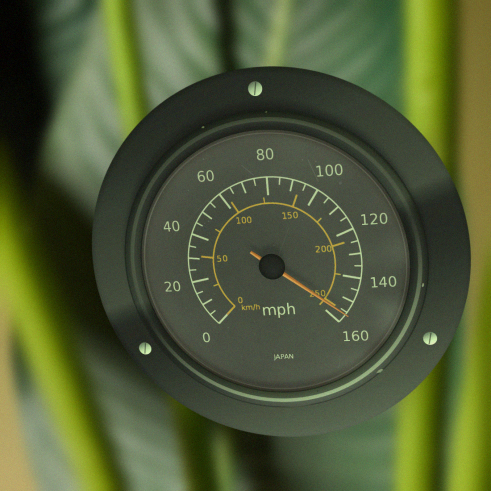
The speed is 155
